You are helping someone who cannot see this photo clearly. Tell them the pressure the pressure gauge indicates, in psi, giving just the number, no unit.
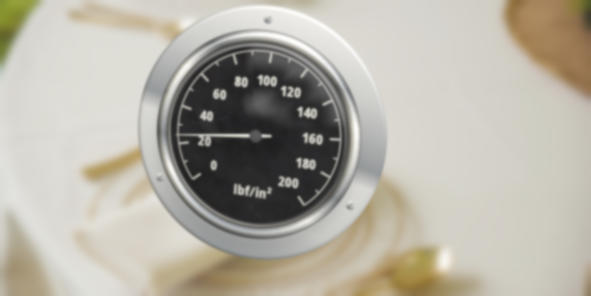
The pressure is 25
